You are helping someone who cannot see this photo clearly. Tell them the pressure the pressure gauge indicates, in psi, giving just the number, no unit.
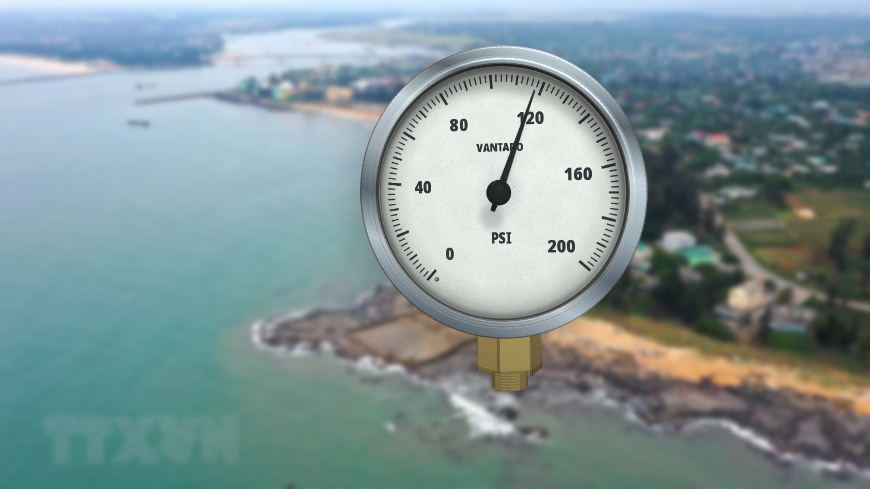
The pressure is 118
